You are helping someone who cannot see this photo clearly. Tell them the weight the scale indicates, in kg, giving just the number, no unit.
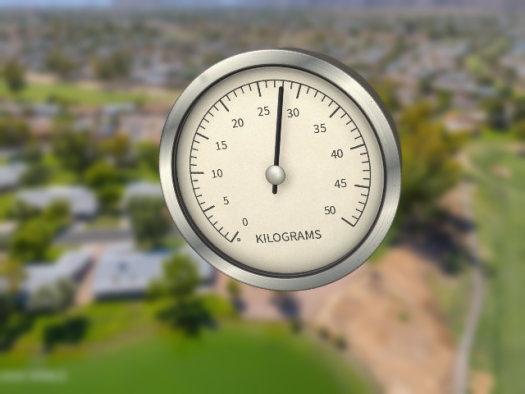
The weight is 28
